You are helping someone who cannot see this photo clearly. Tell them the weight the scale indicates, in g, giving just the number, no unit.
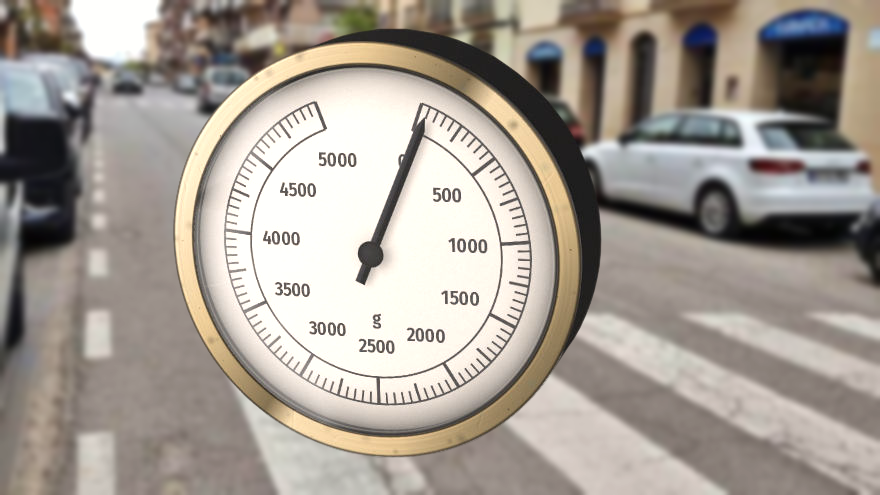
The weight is 50
